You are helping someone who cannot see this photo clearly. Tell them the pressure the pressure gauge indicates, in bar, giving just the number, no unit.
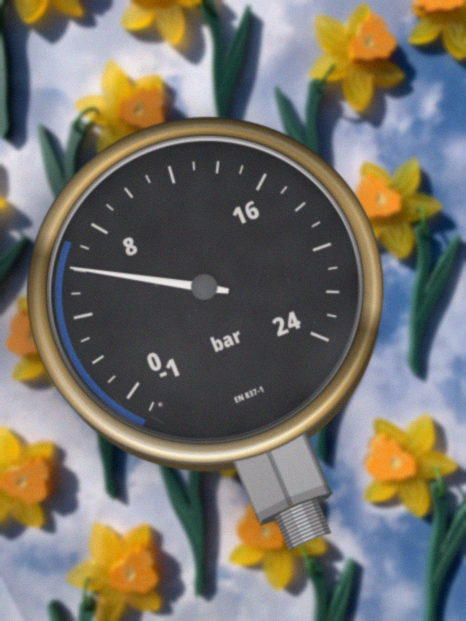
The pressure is 6
